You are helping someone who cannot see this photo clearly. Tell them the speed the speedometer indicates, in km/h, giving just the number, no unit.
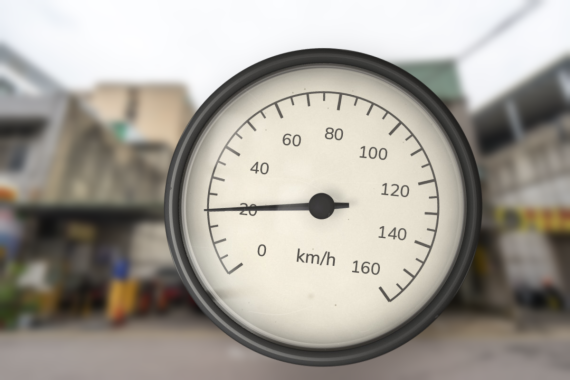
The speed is 20
